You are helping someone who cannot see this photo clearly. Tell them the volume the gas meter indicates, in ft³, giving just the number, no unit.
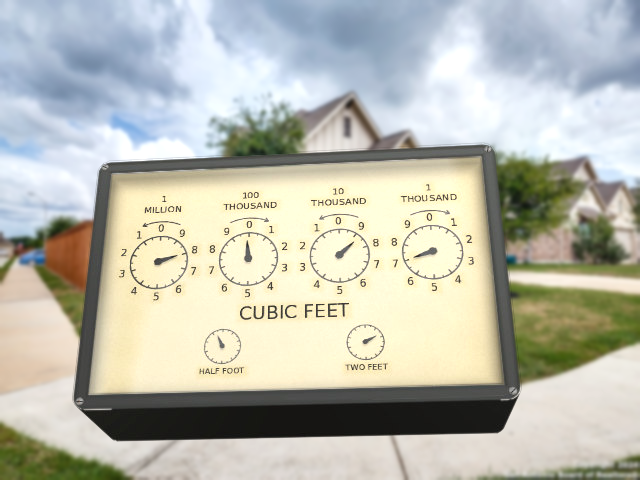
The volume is 798700
